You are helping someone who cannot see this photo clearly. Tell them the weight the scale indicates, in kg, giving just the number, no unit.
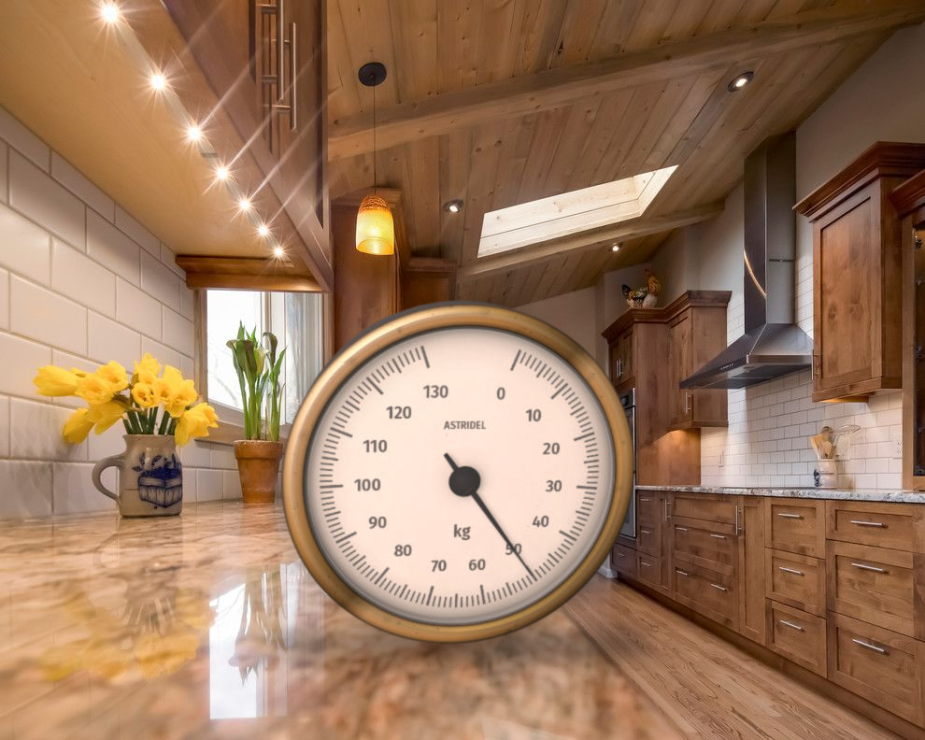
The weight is 50
